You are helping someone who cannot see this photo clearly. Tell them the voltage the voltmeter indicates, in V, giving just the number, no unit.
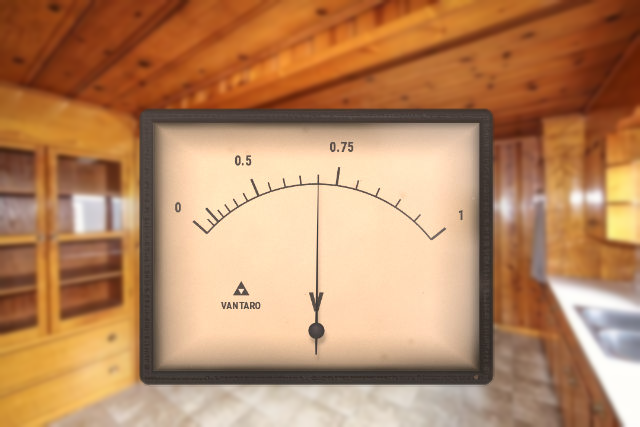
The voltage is 0.7
